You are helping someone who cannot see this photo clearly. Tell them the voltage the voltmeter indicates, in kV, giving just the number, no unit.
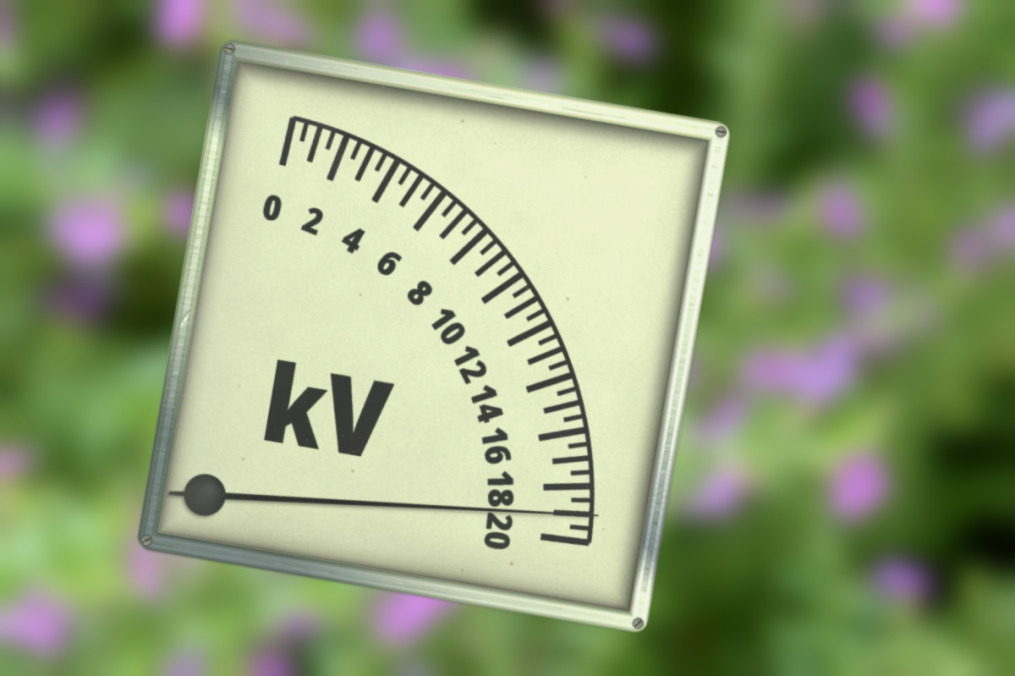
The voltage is 19
